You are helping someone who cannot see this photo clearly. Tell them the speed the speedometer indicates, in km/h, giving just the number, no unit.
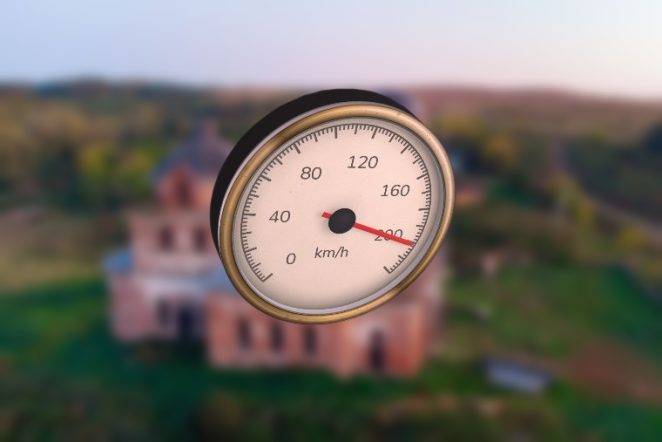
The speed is 200
